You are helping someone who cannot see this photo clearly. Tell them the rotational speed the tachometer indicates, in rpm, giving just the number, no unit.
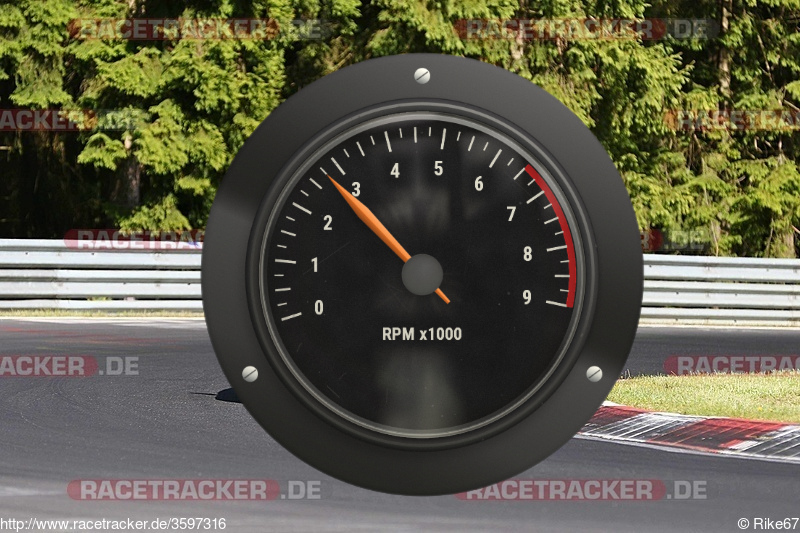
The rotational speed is 2750
